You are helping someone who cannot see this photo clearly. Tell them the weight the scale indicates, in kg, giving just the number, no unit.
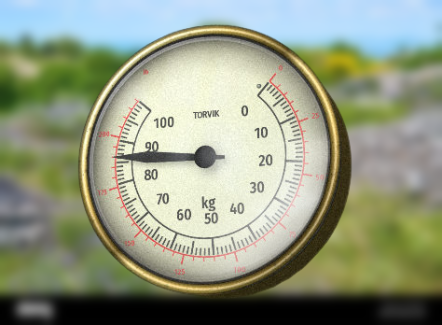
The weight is 86
